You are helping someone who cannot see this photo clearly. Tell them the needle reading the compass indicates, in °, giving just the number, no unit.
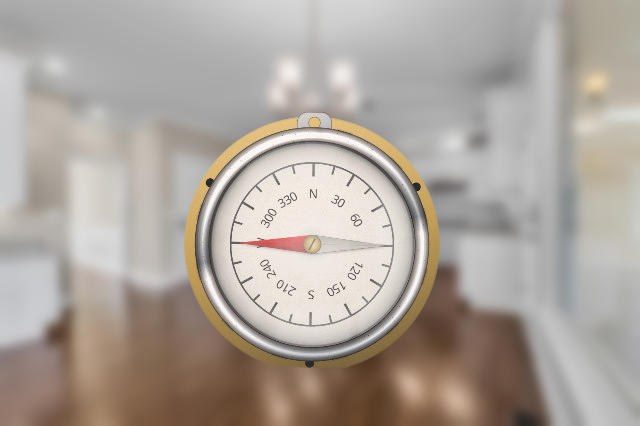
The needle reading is 270
